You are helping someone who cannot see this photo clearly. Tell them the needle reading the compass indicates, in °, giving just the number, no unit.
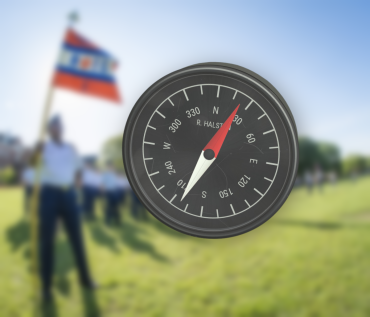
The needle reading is 22.5
